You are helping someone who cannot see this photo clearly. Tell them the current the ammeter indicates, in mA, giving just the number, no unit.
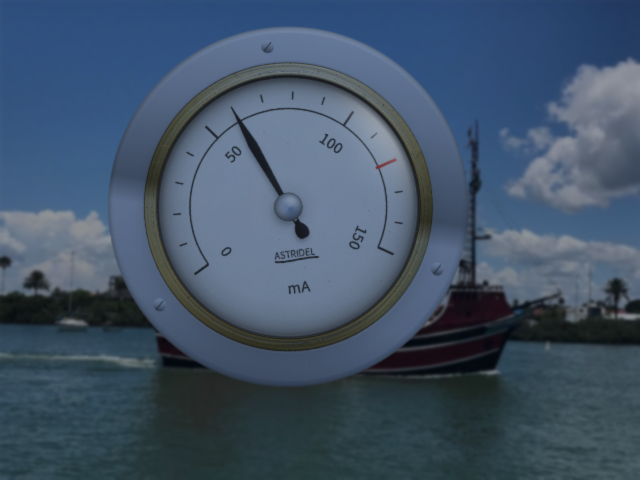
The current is 60
